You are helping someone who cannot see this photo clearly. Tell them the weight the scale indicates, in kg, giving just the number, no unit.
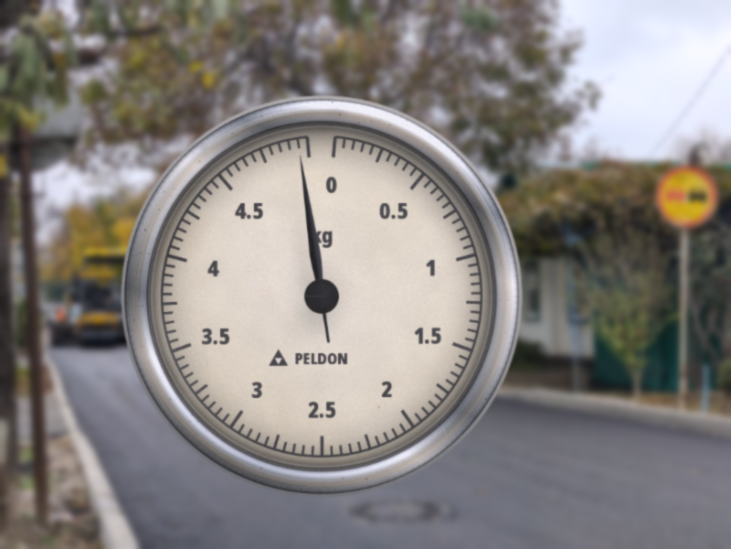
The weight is 4.95
